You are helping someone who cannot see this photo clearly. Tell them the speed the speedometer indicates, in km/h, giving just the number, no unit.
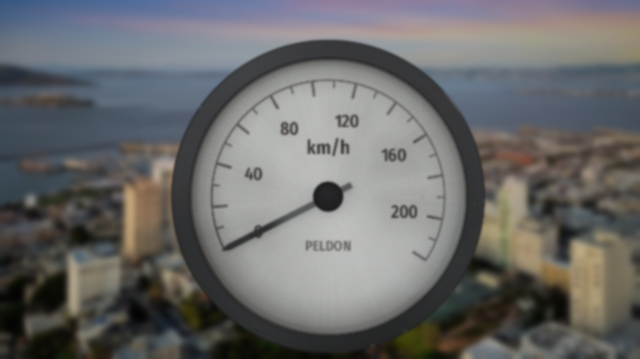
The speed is 0
